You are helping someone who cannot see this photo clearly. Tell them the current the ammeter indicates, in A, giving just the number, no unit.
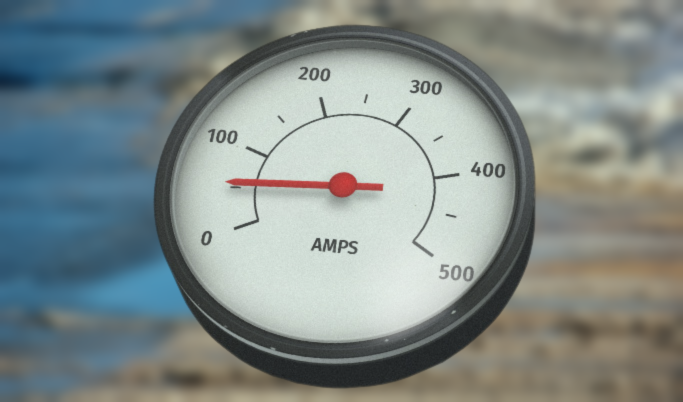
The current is 50
